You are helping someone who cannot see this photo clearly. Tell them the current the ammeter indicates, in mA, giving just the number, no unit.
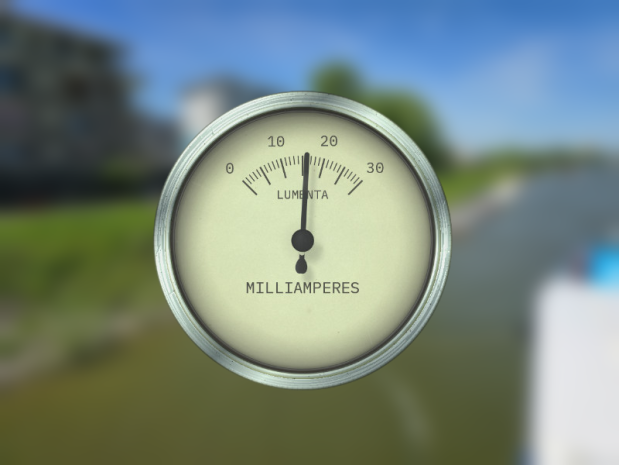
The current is 16
